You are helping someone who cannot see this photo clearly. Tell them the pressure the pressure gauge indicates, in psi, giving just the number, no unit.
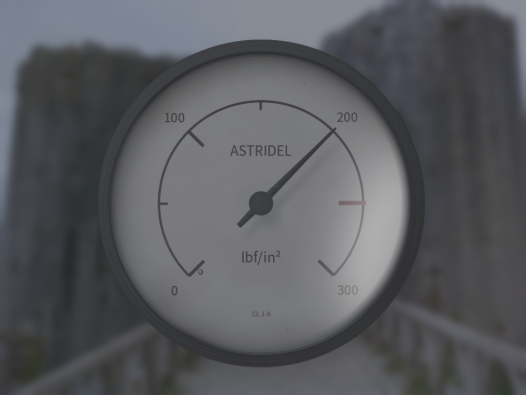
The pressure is 200
